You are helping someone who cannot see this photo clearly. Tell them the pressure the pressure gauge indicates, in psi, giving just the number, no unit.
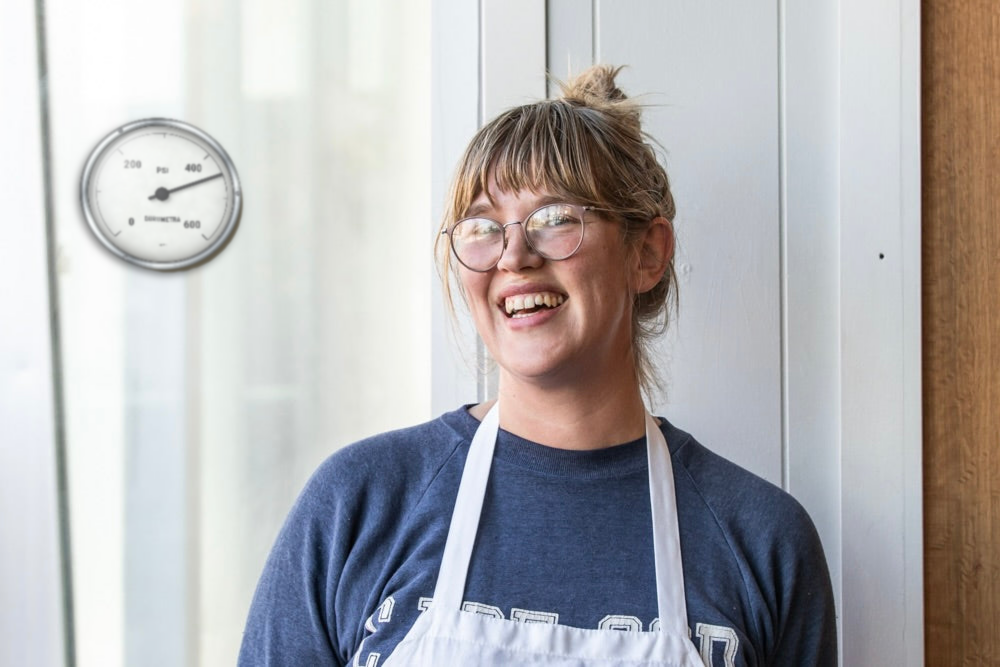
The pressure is 450
